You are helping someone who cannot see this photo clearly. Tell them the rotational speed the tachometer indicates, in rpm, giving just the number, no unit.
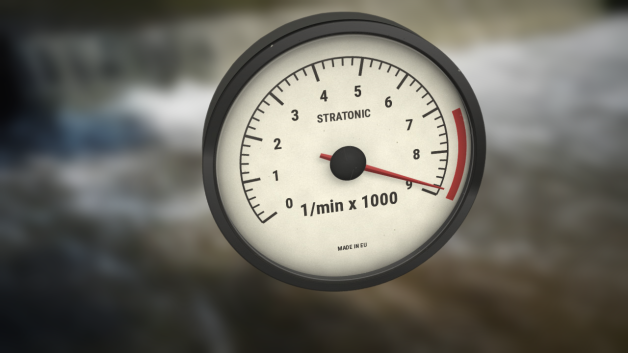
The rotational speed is 8800
